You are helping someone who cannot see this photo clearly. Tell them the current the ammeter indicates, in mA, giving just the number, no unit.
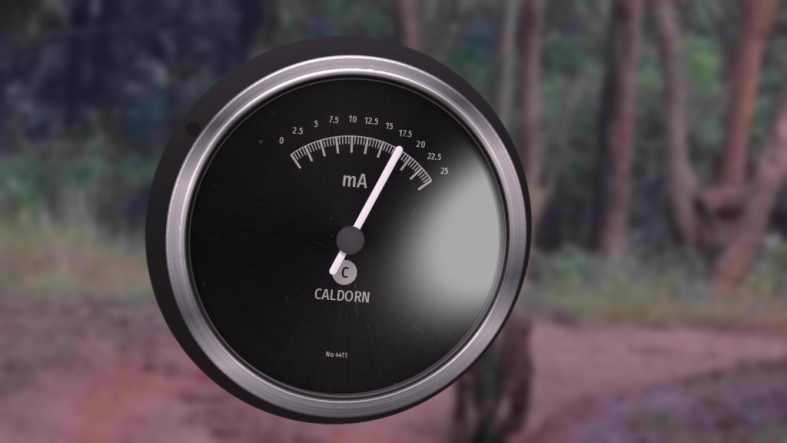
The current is 17.5
